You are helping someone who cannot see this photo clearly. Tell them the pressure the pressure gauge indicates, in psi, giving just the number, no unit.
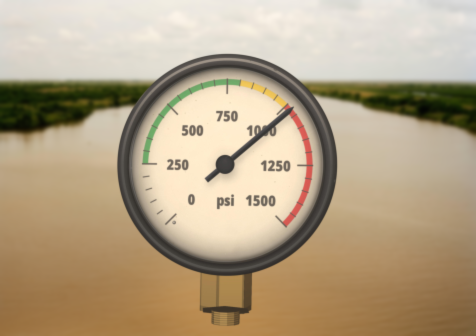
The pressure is 1025
